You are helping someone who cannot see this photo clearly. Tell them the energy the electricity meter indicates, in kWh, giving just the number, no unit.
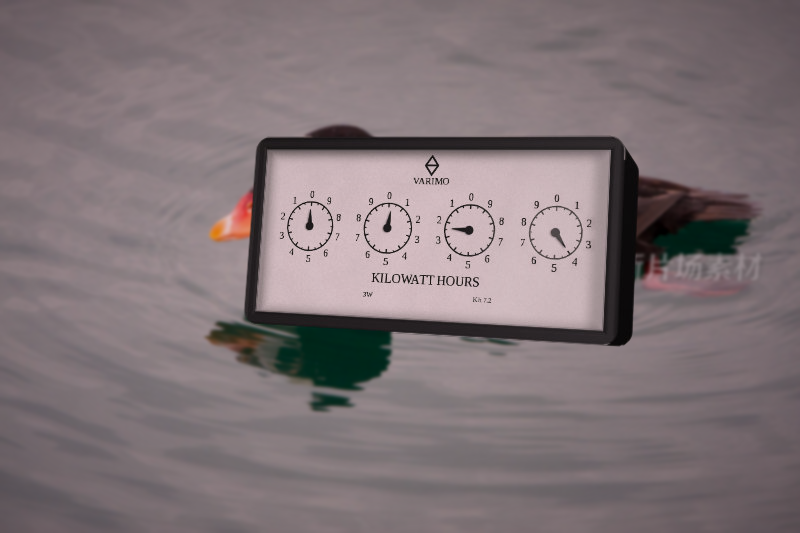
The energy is 24
